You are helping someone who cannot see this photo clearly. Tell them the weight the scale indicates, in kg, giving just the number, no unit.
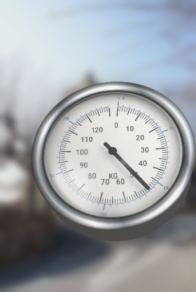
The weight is 50
